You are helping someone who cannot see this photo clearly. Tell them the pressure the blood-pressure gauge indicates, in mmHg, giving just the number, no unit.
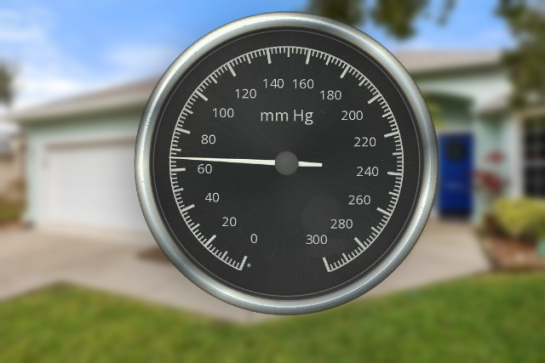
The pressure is 66
